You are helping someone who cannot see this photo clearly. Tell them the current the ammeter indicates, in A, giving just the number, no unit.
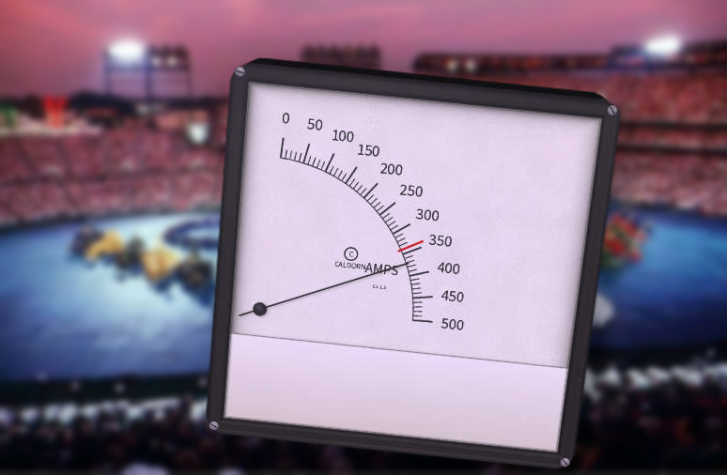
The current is 370
